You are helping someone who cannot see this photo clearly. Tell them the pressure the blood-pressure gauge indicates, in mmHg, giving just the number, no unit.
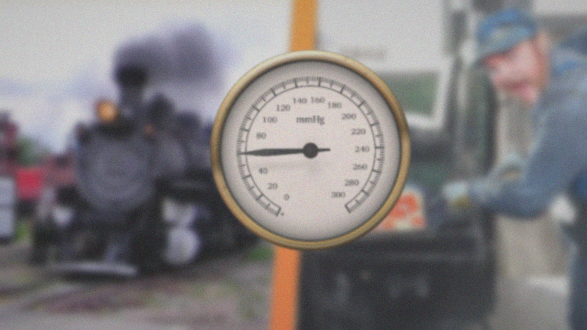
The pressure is 60
